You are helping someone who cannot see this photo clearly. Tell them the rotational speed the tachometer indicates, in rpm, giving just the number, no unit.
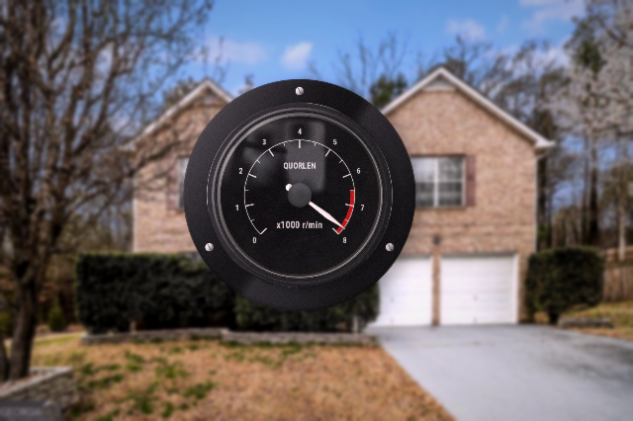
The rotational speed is 7750
